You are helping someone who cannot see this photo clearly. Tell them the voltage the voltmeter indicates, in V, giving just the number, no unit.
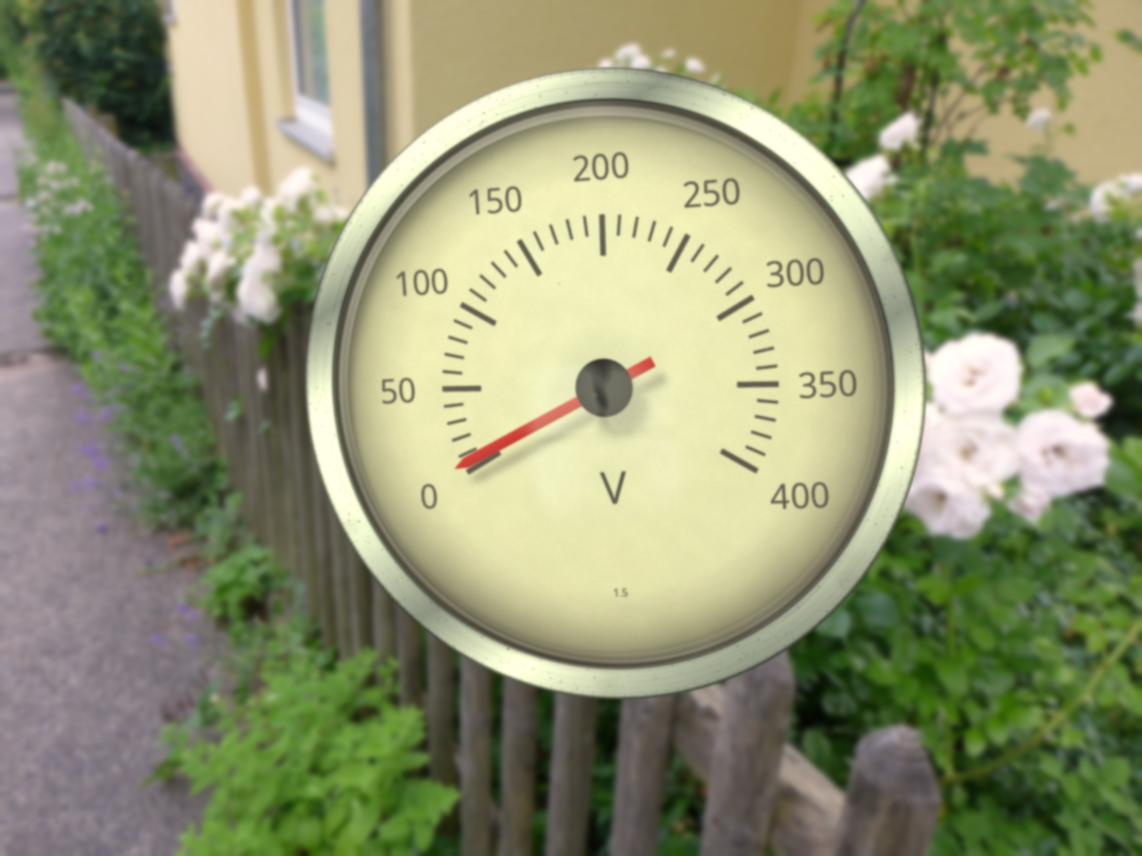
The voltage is 5
